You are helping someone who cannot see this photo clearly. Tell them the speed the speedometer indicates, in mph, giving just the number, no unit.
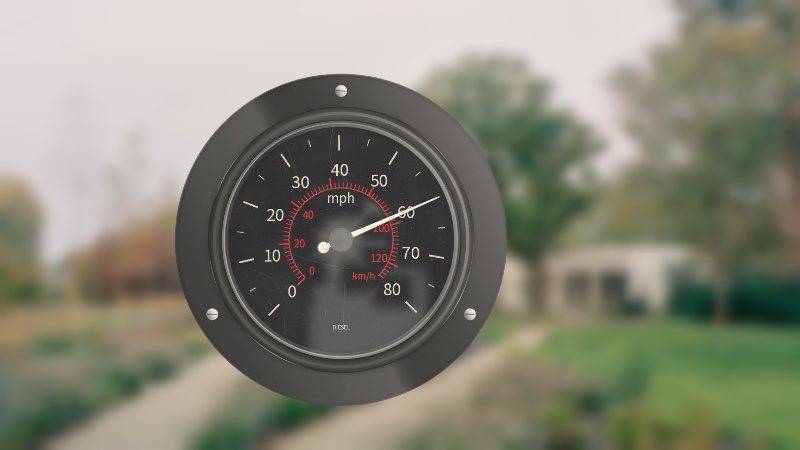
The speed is 60
